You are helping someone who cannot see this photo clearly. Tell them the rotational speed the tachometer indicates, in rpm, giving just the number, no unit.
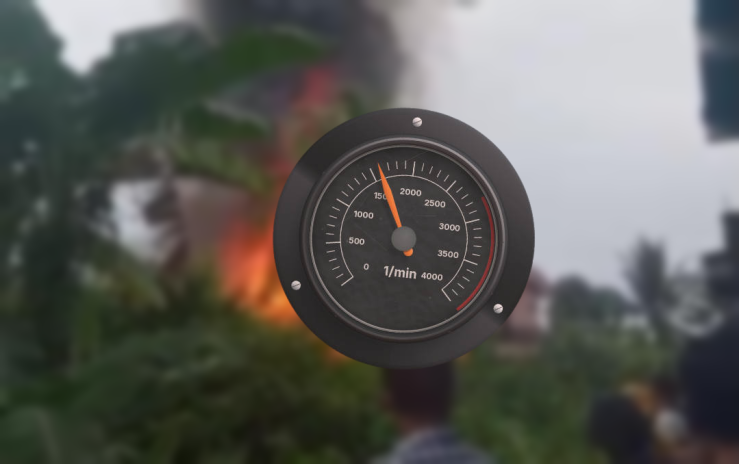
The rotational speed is 1600
